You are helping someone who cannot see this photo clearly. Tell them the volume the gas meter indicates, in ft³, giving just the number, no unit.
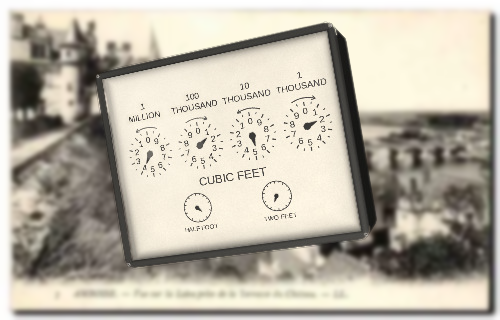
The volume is 415200
